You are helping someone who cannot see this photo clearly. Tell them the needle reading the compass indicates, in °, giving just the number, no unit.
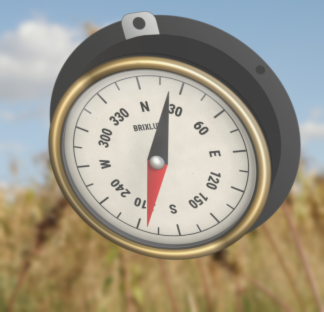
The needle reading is 202.5
